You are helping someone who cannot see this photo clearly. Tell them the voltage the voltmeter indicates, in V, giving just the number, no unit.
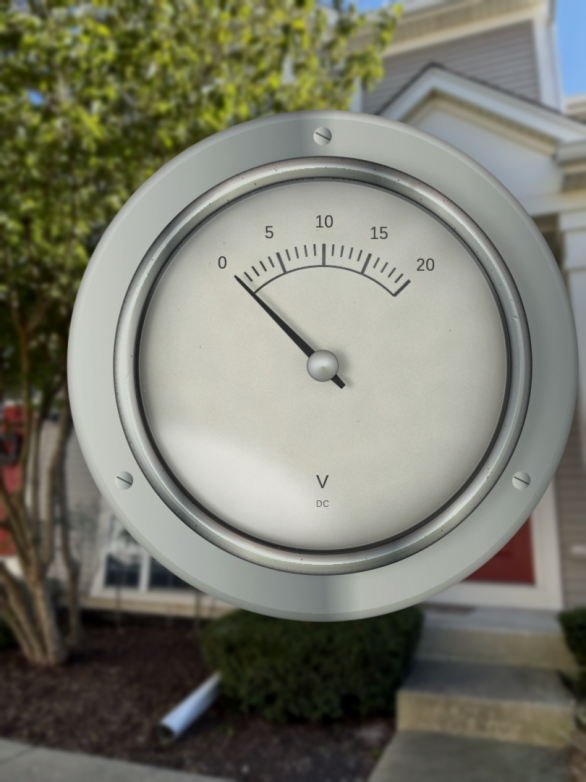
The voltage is 0
